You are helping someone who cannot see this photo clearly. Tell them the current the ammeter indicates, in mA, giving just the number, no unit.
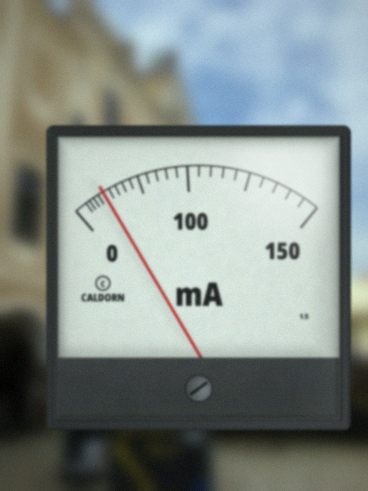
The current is 50
